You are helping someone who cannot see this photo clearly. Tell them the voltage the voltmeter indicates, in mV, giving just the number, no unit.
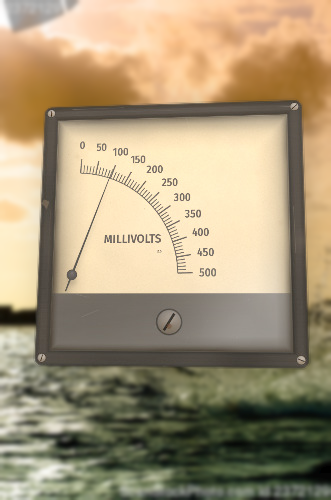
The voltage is 100
